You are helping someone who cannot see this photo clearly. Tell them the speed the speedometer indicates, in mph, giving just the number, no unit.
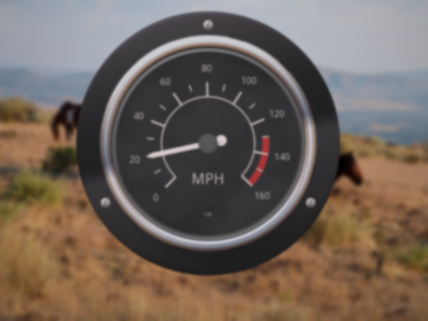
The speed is 20
